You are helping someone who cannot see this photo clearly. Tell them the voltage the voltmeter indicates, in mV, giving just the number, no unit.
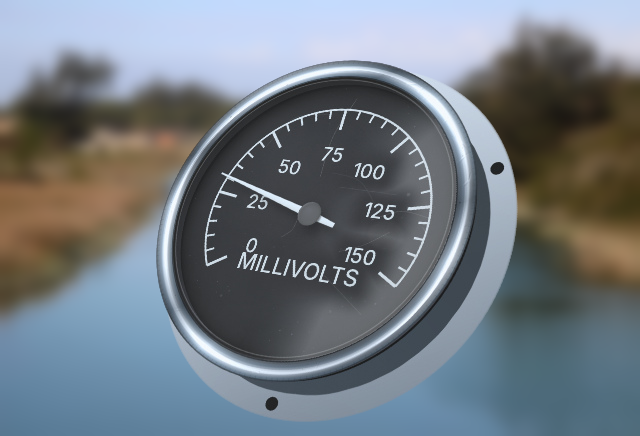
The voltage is 30
